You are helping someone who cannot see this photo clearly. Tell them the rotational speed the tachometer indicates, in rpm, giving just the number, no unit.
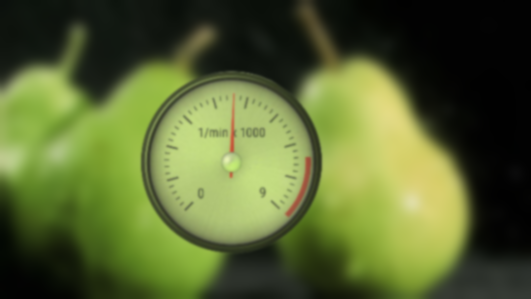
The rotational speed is 4600
